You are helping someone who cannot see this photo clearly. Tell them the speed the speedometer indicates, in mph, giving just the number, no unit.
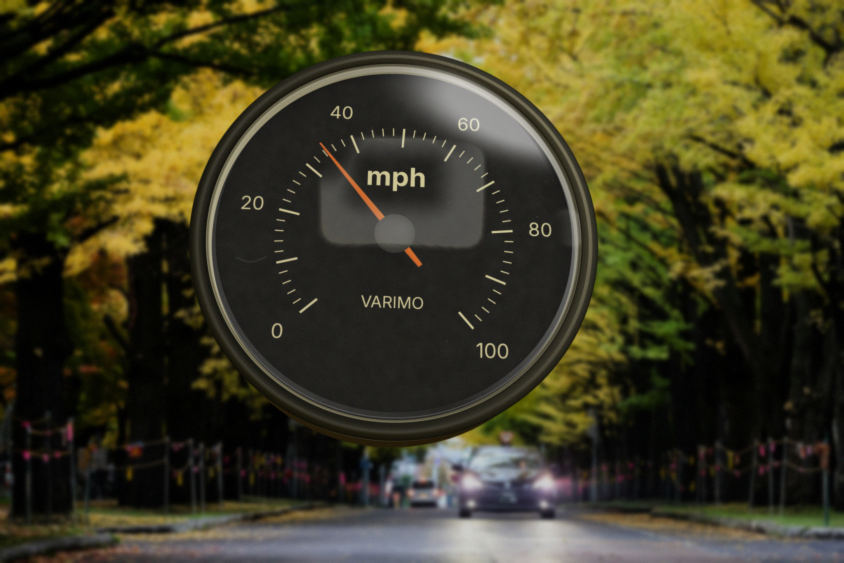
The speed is 34
